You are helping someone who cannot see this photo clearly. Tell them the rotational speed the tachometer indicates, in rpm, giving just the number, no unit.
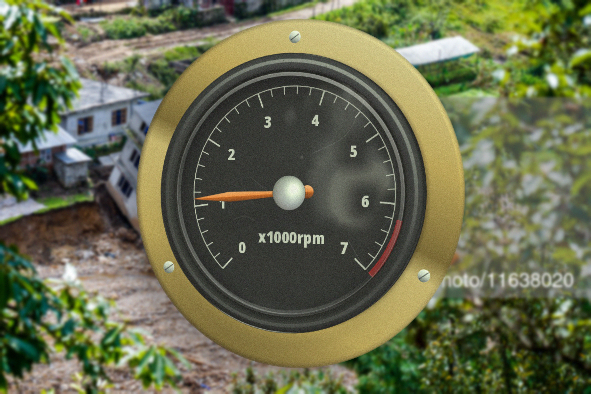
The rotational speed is 1100
